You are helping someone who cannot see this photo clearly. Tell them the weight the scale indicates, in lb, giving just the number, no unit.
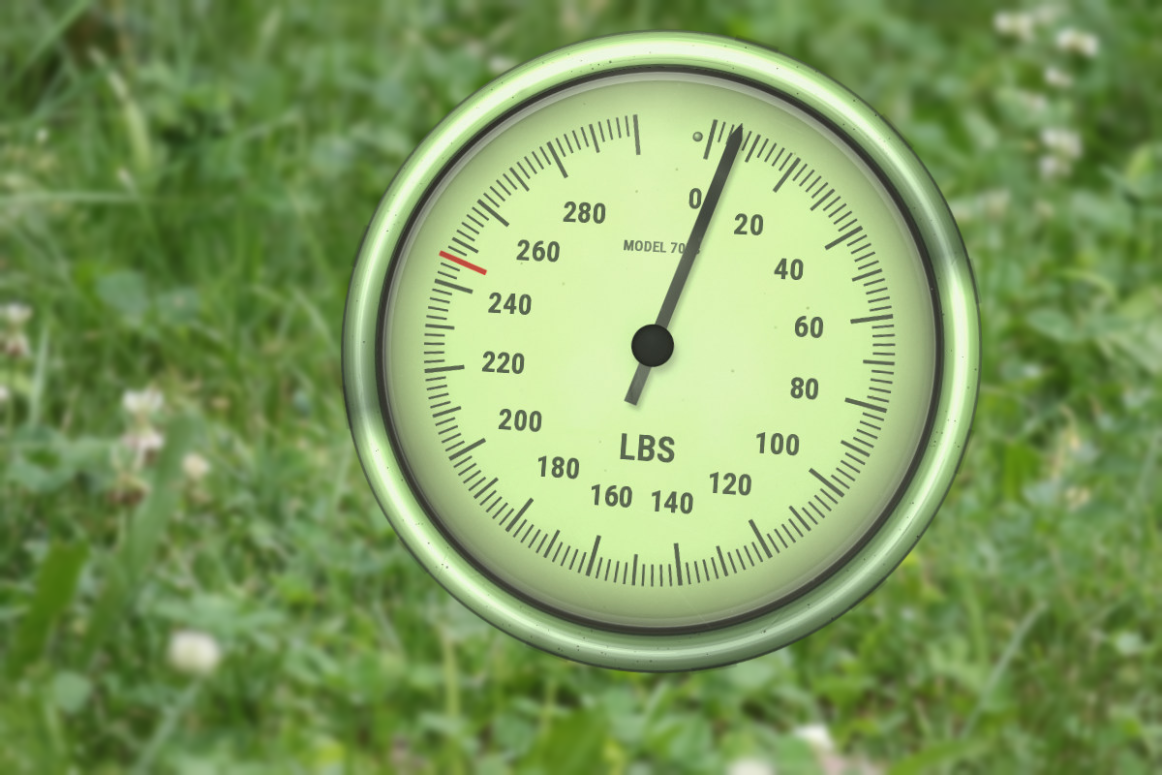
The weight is 6
